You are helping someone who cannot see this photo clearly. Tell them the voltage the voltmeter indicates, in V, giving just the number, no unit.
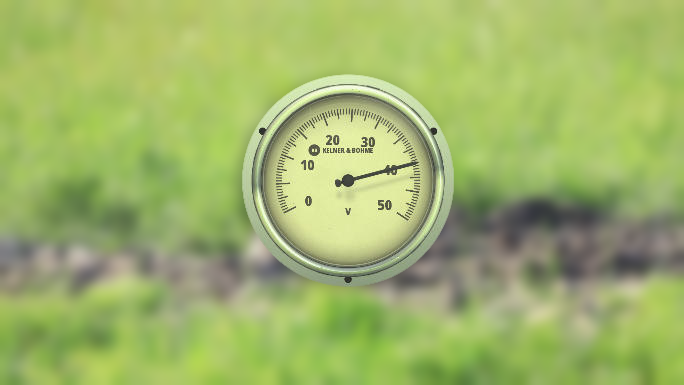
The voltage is 40
